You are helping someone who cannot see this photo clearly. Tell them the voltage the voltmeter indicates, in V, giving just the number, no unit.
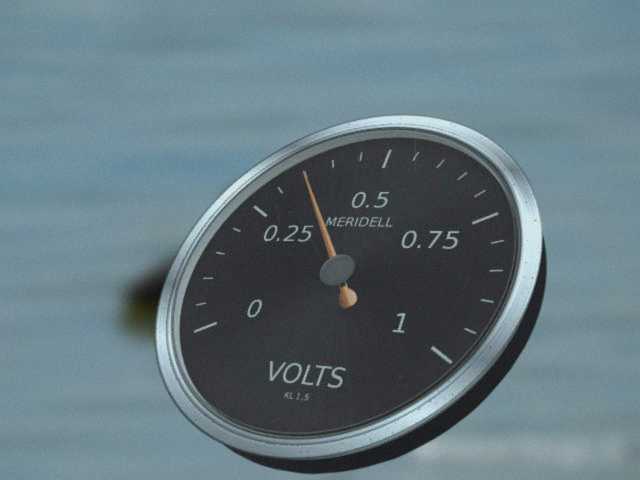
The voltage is 0.35
